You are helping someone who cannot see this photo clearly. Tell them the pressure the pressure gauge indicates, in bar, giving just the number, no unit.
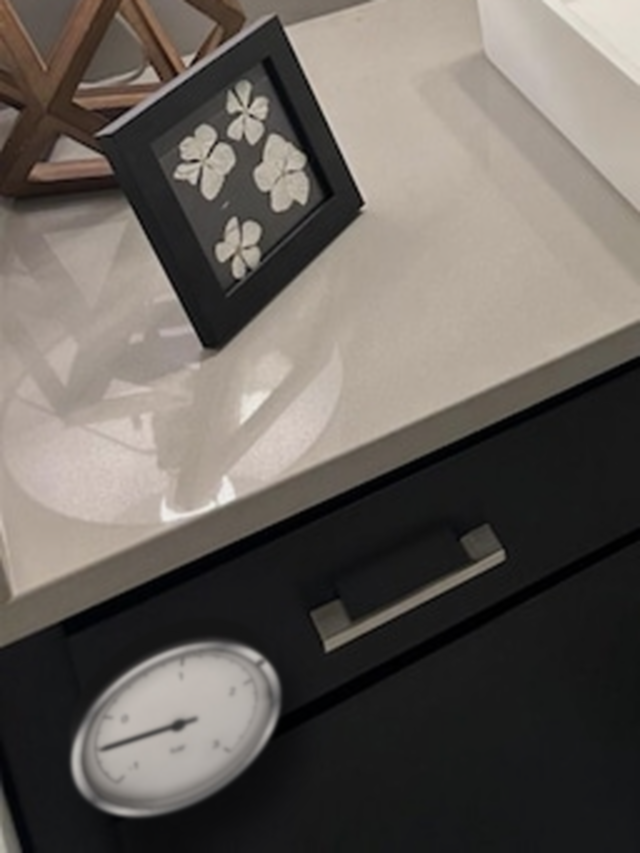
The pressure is -0.4
